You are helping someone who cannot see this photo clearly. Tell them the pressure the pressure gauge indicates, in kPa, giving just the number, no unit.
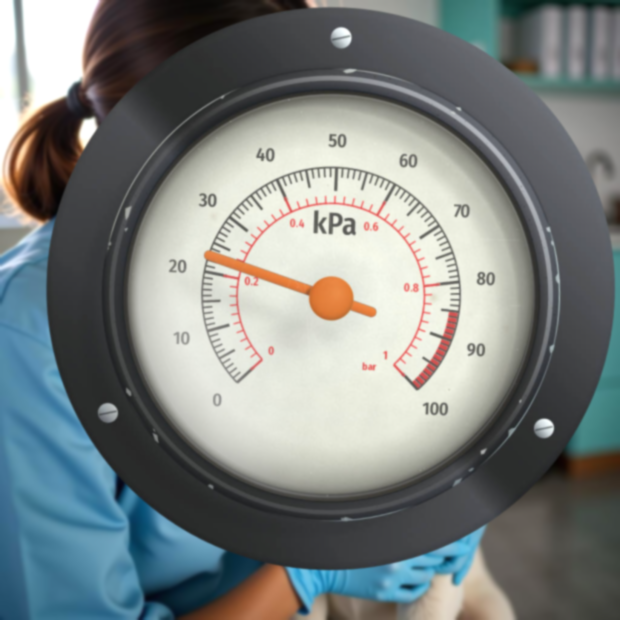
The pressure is 23
